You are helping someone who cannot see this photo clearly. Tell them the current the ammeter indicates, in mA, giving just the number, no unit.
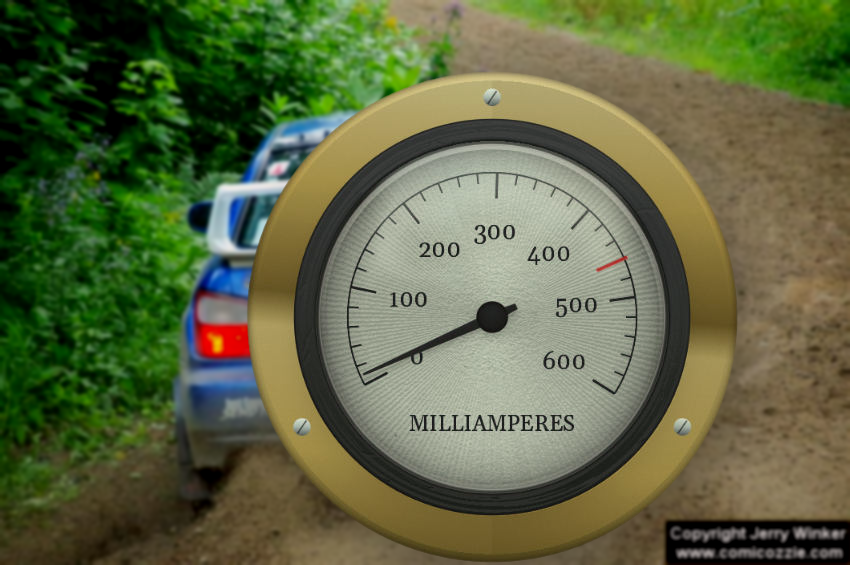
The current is 10
